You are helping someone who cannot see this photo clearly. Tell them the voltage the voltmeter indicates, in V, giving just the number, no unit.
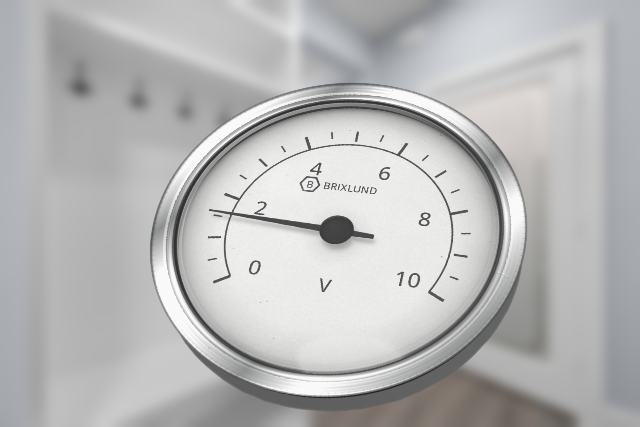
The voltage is 1.5
